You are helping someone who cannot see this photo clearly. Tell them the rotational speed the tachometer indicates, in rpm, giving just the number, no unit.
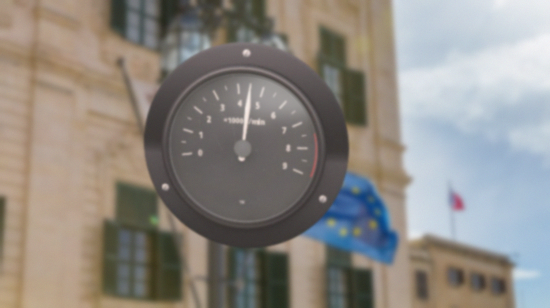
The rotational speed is 4500
